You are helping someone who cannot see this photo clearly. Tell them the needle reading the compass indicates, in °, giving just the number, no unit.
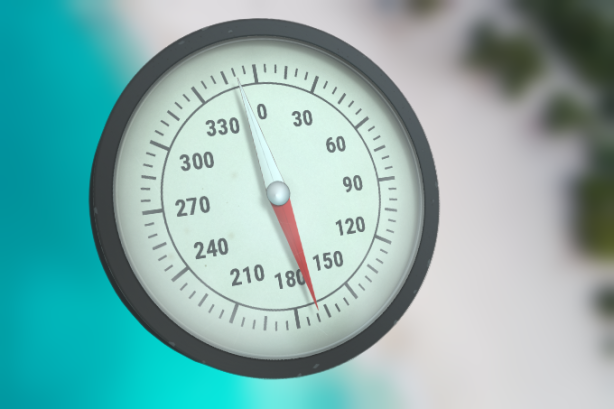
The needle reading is 170
